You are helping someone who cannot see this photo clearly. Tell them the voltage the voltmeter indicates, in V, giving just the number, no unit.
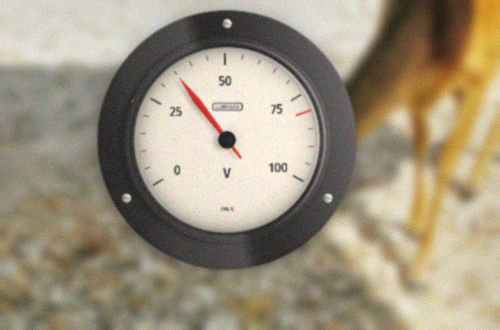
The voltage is 35
